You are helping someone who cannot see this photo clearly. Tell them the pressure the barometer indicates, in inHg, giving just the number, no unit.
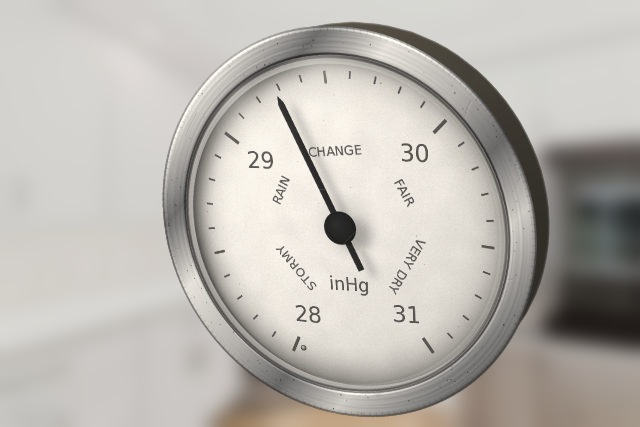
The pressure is 29.3
